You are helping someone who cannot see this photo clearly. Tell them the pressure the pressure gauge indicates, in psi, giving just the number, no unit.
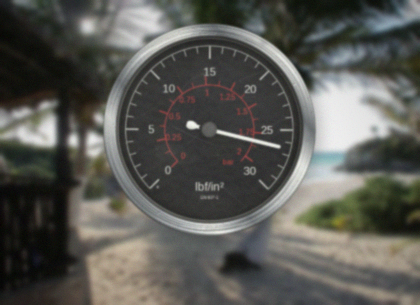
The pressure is 26.5
